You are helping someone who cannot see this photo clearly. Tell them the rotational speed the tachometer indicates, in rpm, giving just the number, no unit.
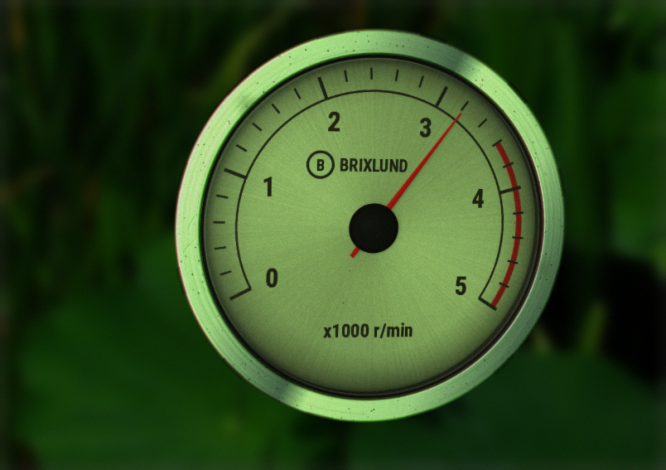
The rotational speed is 3200
